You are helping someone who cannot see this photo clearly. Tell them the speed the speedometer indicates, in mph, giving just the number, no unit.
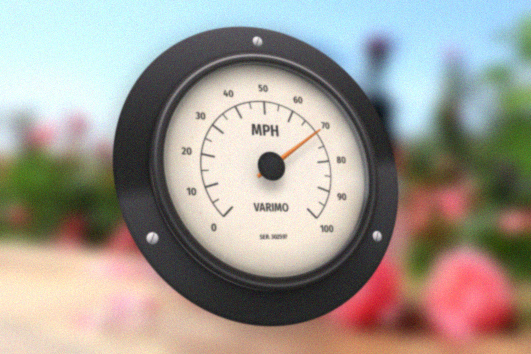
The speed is 70
